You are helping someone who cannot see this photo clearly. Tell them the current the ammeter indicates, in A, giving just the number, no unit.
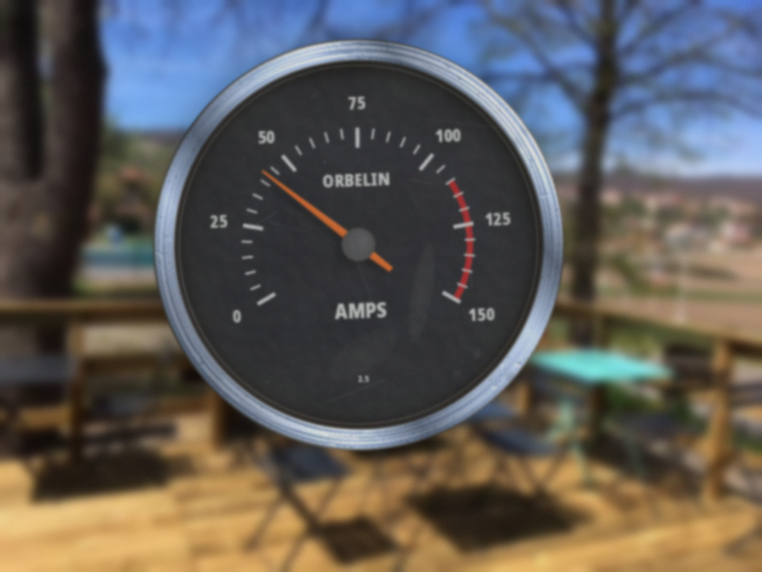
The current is 42.5
